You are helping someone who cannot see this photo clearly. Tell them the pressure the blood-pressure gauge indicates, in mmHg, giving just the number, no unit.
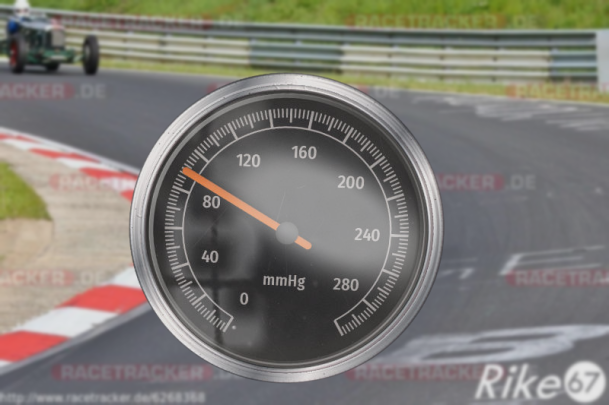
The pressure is 90
